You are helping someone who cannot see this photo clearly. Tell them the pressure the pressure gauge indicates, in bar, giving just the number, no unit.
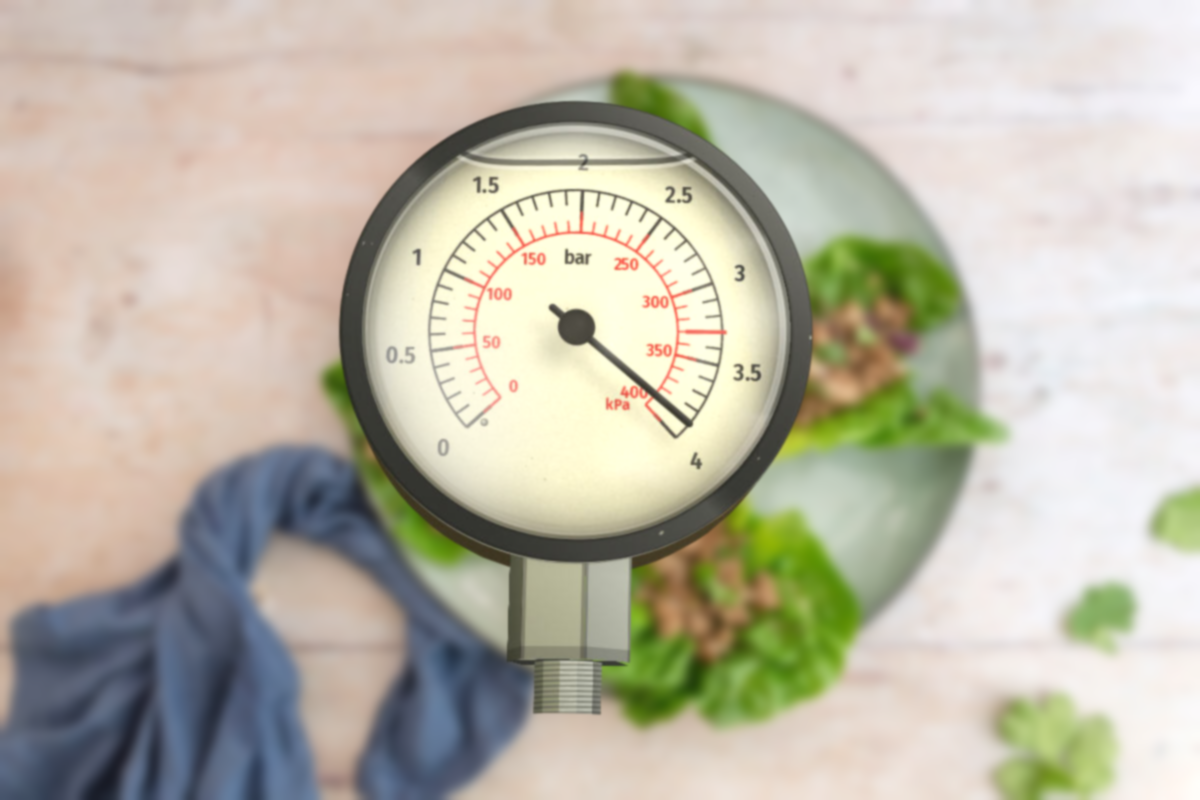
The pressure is 3.9
